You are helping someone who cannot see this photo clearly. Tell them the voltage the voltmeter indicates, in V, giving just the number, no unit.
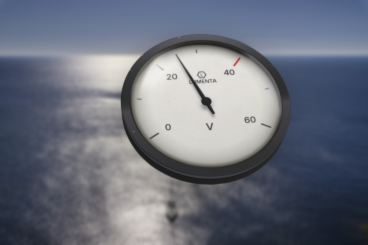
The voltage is 25
